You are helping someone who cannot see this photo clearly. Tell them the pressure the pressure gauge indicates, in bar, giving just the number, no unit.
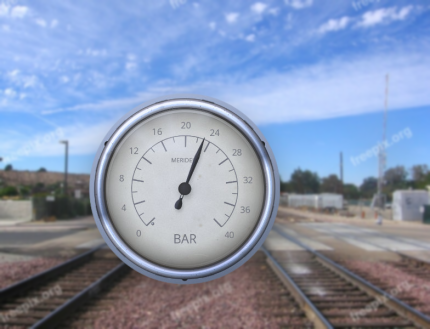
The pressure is 23
